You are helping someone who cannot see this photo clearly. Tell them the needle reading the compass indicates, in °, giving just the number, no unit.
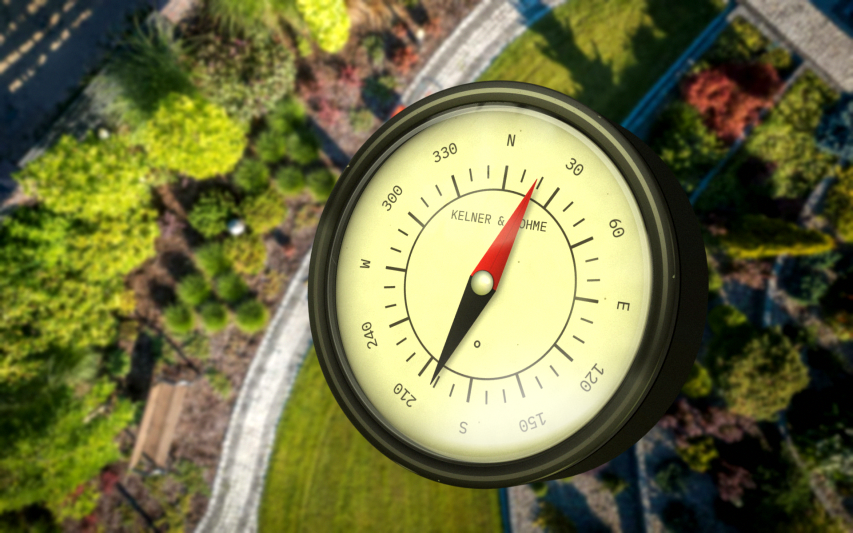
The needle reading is 20
